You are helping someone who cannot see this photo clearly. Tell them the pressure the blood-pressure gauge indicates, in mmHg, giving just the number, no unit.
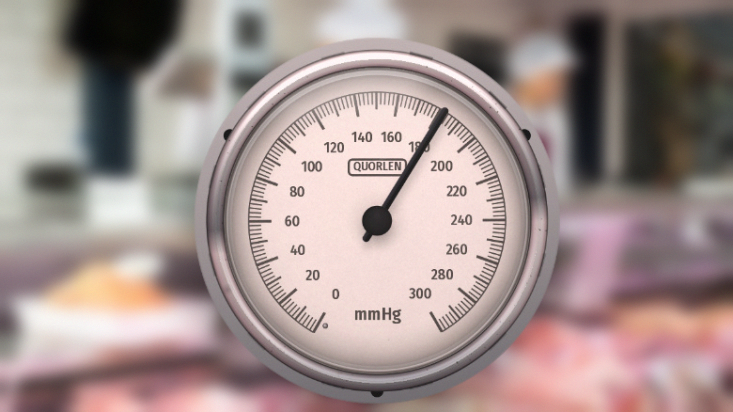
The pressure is 182
